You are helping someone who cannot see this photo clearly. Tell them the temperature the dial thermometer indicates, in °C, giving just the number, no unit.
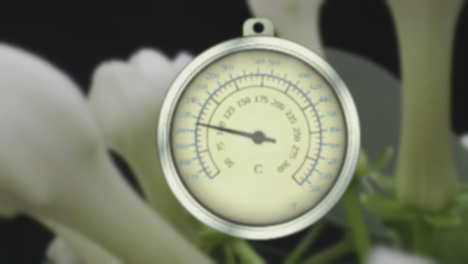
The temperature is 100
